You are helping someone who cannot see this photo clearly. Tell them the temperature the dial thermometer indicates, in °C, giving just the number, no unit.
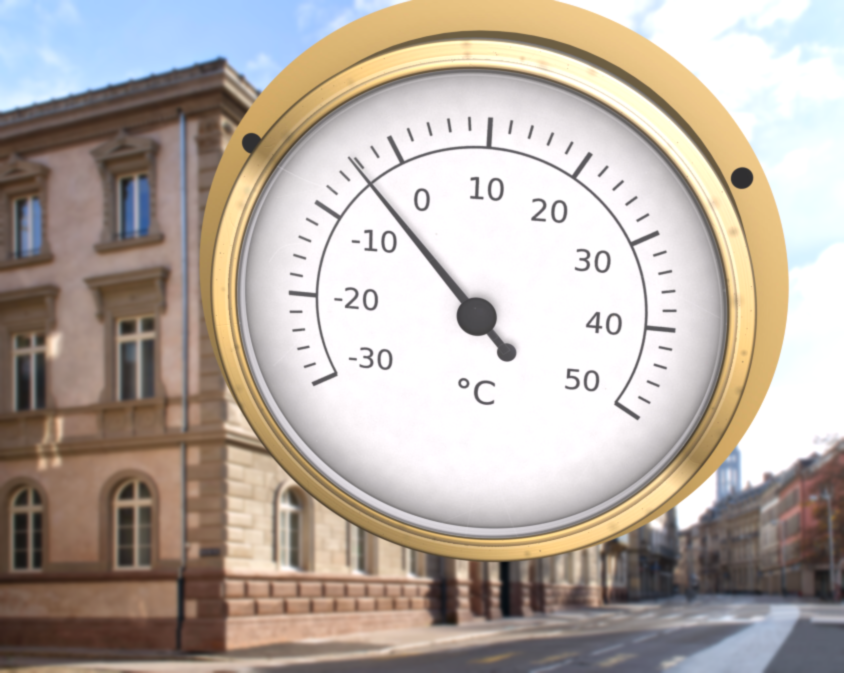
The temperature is -4
